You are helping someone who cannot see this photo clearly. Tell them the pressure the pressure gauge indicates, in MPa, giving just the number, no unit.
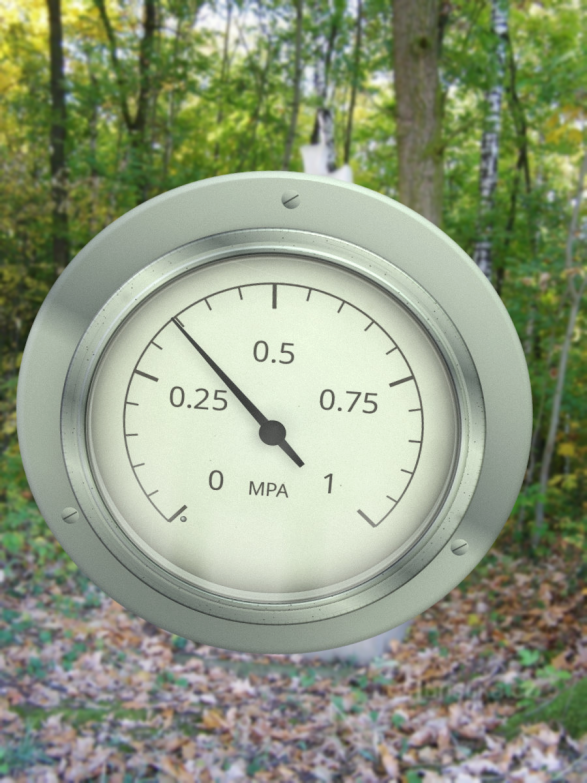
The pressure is 0.35
